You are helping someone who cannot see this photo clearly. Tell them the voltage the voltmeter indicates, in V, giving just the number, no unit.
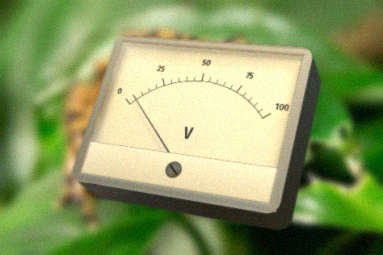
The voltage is 5
